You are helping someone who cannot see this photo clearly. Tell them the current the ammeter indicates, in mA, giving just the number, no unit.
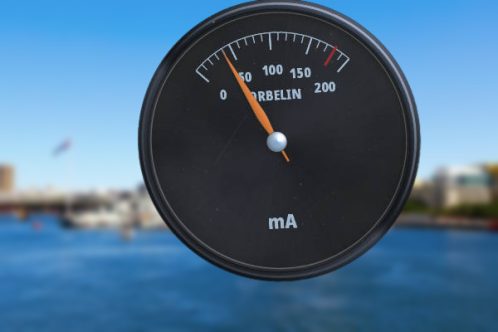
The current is 40
